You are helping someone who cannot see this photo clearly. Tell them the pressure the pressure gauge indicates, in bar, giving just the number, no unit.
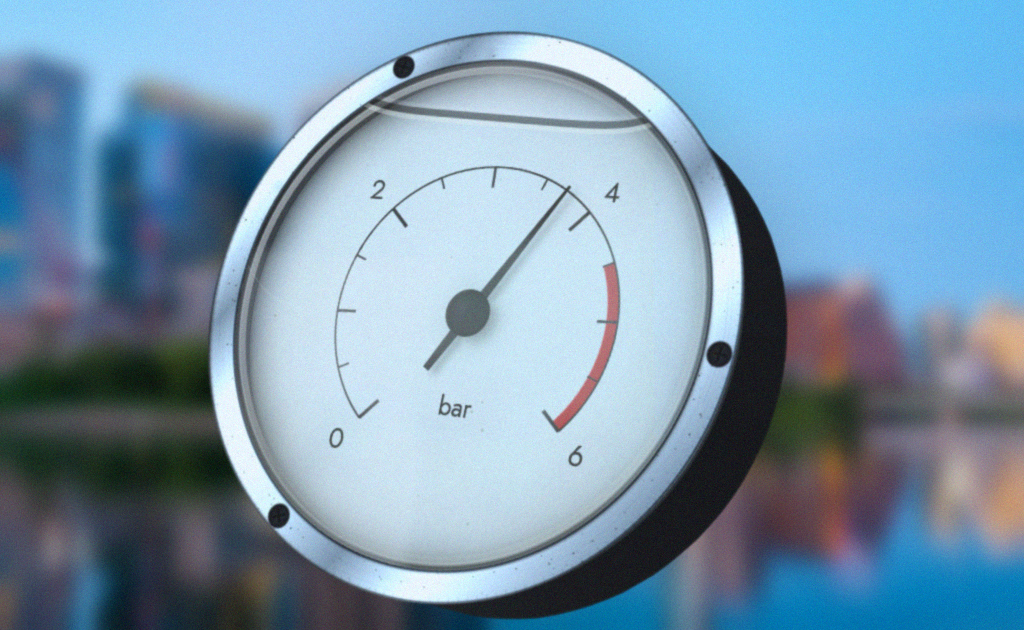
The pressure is 3.75
